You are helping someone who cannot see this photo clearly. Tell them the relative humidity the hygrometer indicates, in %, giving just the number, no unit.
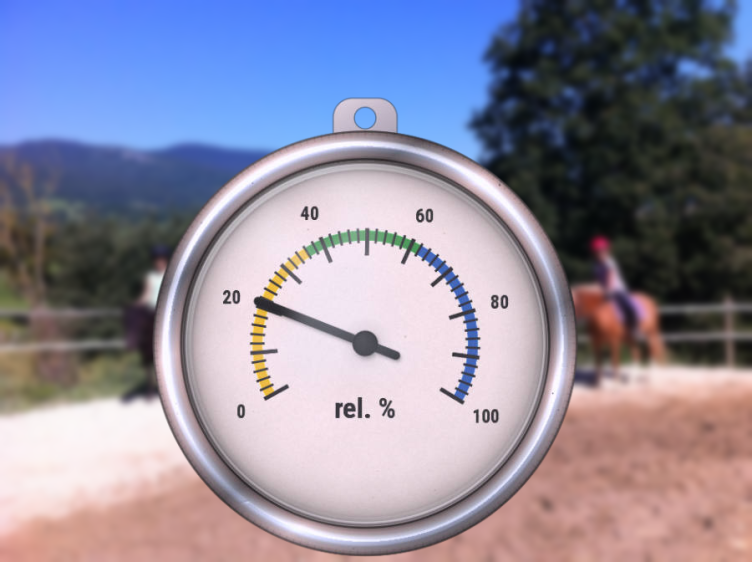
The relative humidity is 21
